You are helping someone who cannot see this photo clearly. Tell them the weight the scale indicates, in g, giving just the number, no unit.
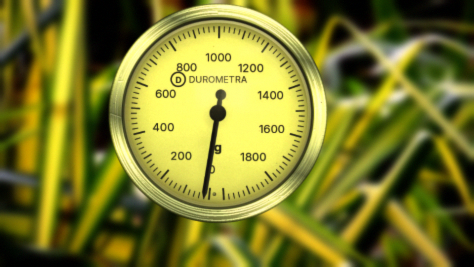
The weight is 20
